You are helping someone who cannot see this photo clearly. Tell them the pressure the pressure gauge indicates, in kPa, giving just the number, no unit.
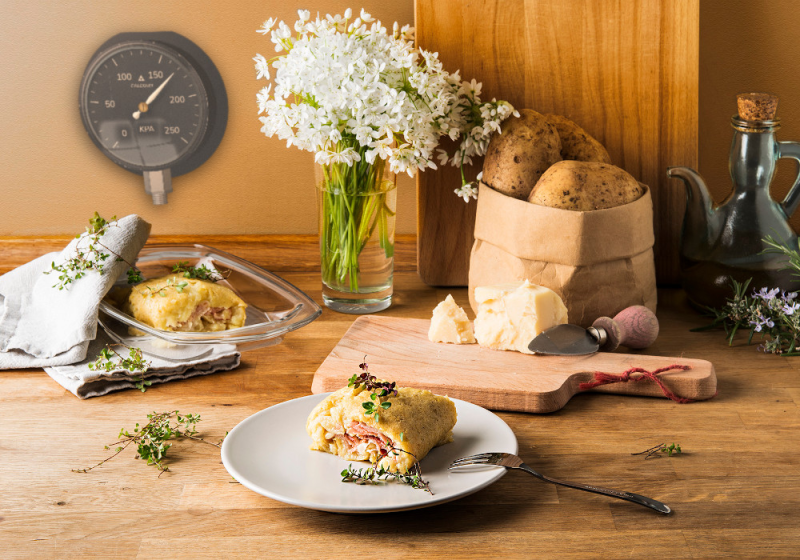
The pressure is 170
